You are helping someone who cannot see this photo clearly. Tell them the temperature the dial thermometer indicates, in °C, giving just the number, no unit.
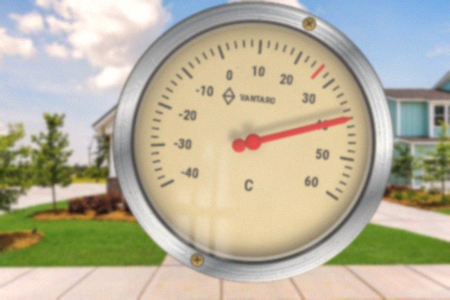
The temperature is 40
